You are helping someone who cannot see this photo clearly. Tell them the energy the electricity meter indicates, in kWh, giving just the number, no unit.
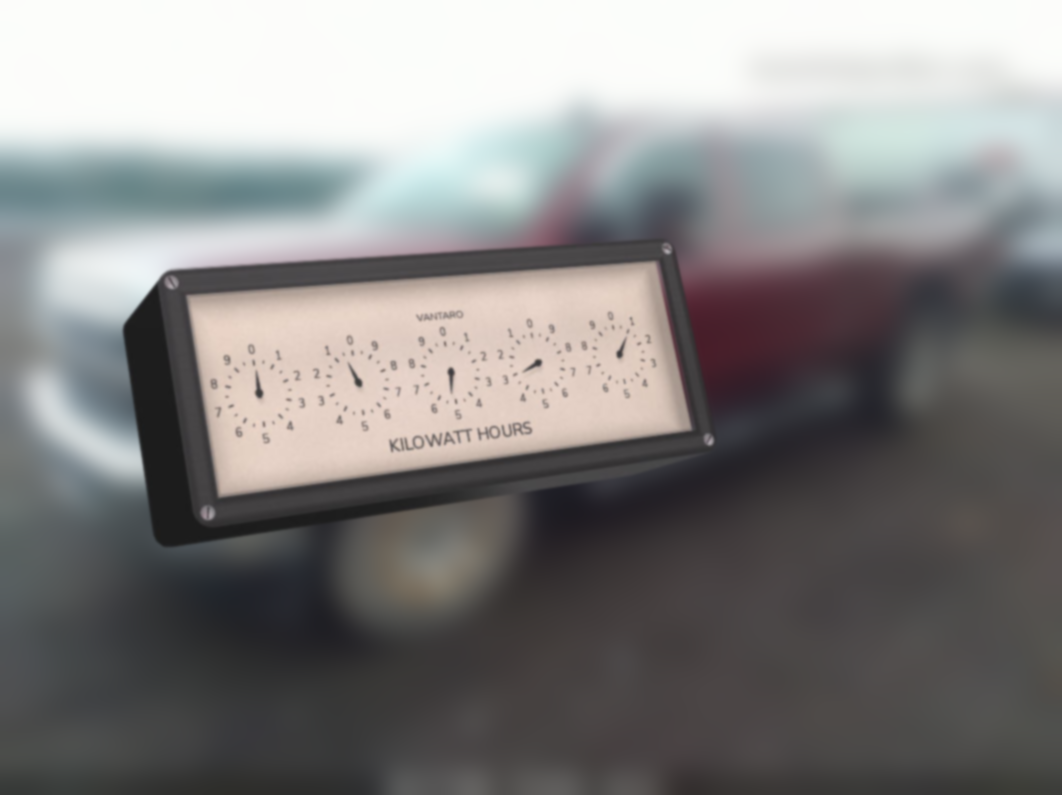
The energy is 531
